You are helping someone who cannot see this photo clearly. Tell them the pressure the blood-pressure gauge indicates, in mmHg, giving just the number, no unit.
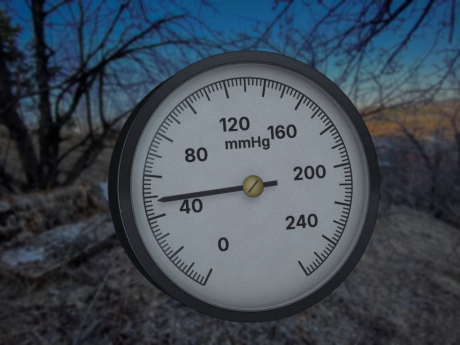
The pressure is 48
